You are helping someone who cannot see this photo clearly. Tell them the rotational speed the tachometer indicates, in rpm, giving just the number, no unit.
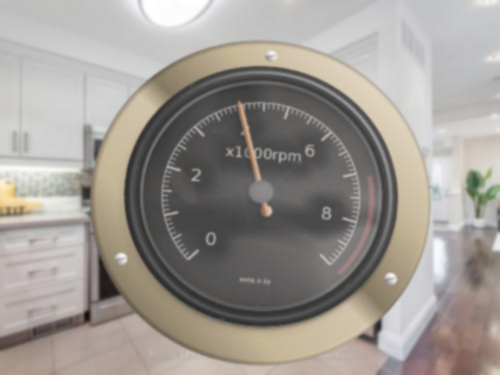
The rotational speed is 4000
